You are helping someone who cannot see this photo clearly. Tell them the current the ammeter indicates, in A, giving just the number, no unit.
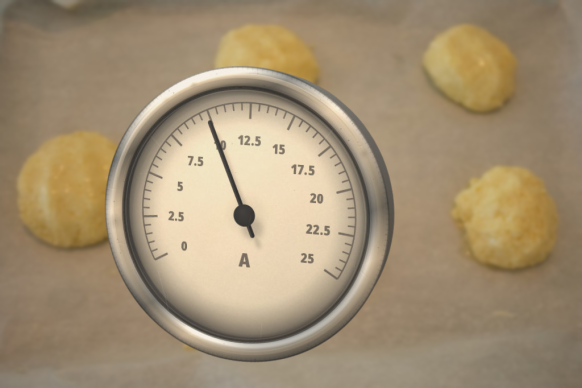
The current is 10
